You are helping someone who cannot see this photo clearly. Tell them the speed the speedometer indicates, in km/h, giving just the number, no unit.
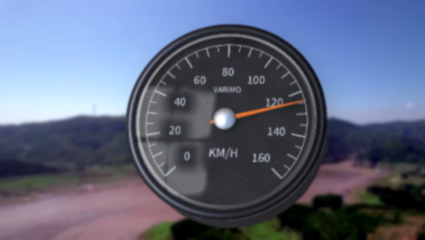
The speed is 125
